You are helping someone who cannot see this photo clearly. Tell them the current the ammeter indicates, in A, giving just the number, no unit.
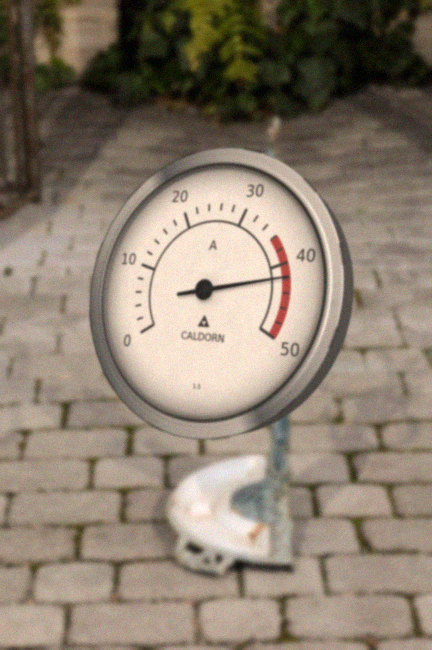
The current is 42
